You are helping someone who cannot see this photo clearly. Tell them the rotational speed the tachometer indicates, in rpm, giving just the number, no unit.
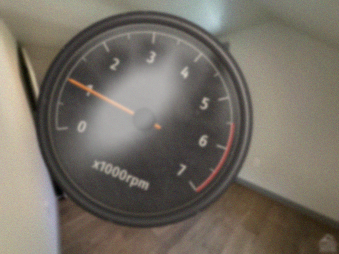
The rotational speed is 1000
